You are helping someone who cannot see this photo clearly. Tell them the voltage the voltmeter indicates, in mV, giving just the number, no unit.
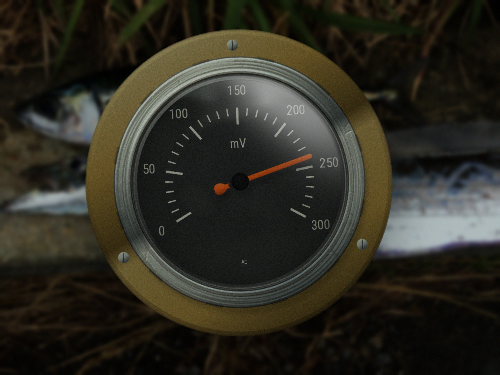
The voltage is 240
